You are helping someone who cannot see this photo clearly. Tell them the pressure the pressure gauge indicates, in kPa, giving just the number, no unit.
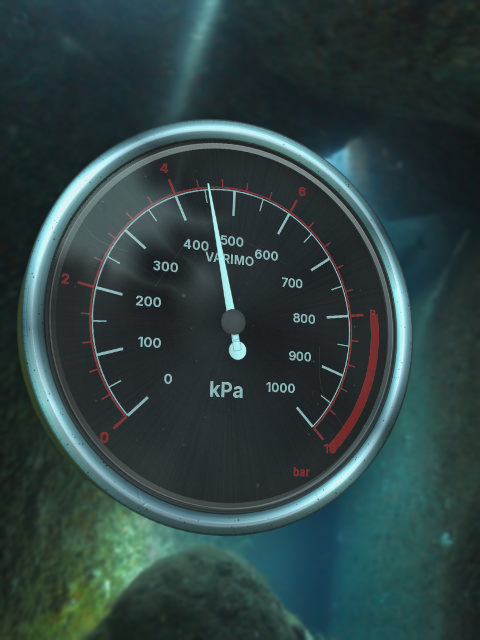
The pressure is 450
